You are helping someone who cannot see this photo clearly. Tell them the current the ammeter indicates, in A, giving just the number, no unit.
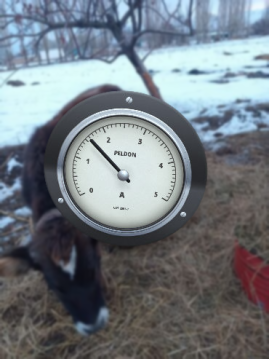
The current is 1.6
